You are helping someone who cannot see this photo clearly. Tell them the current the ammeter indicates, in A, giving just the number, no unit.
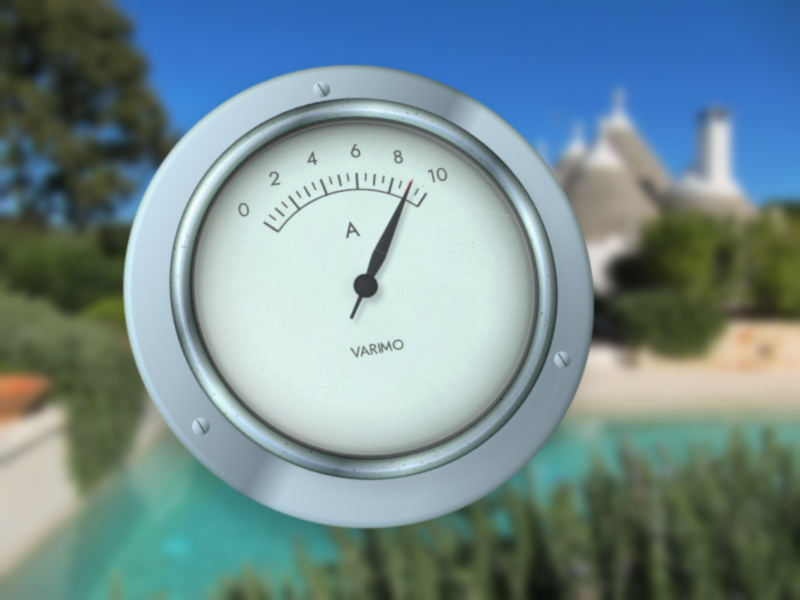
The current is 9
